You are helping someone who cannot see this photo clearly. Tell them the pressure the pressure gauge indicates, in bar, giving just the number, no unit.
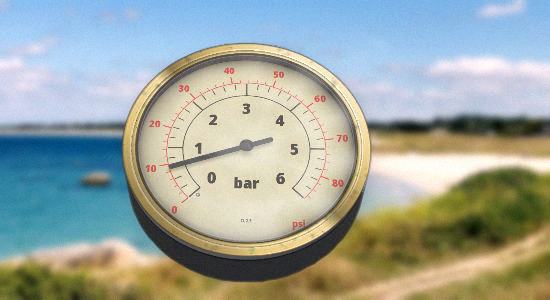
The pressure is 0.6
